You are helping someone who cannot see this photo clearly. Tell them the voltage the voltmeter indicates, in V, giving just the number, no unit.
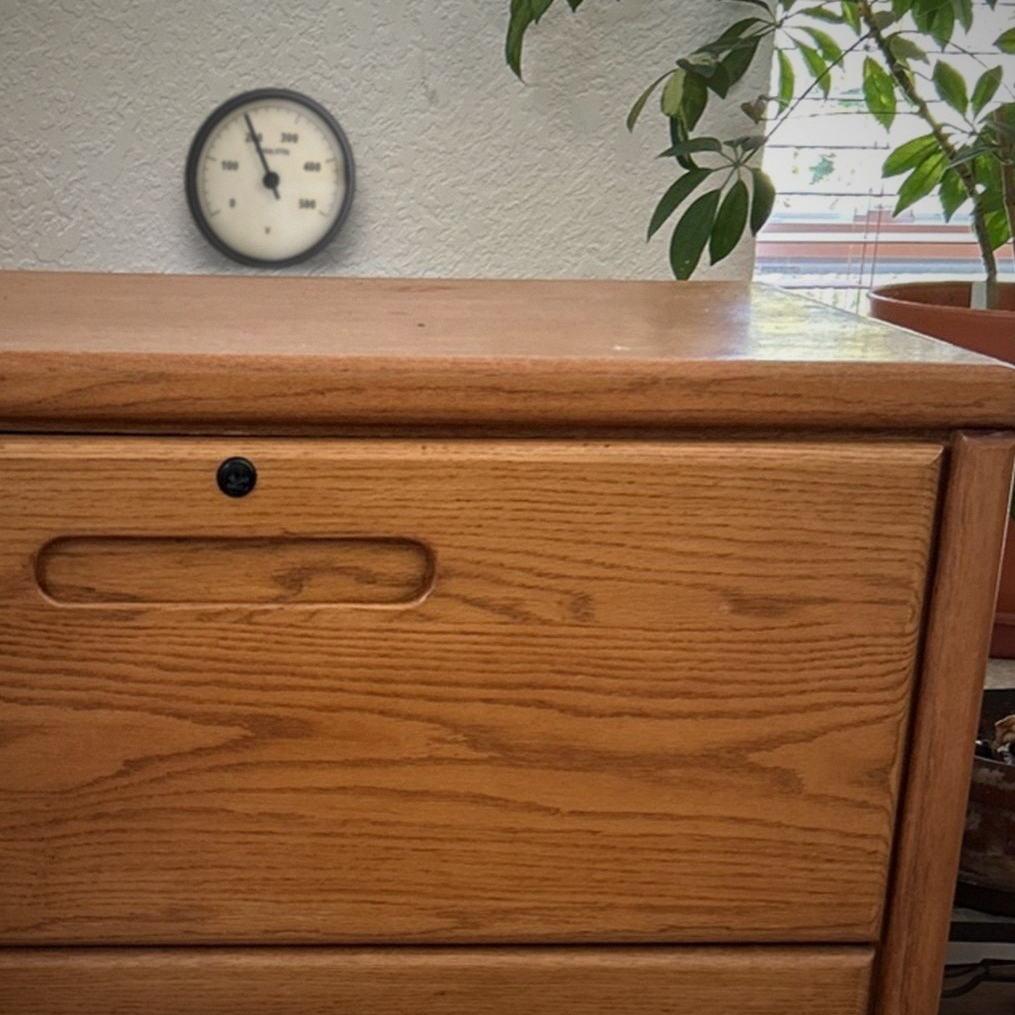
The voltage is 200
